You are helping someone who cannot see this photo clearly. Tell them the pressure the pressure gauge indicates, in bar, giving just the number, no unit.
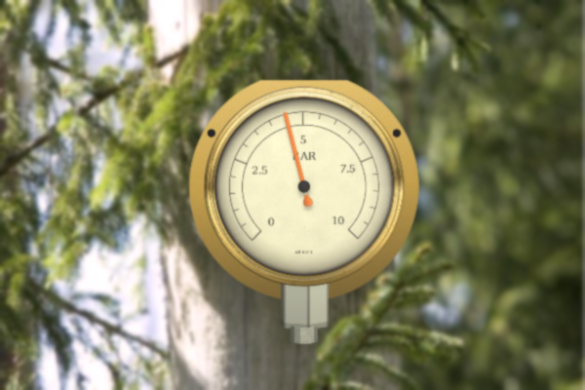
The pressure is 4.5
